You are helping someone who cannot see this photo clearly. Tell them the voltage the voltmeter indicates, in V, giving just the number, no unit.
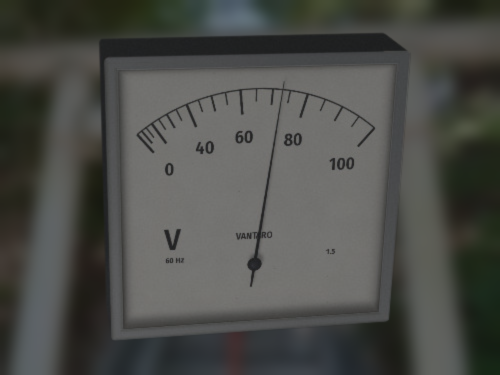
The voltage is 72.5
